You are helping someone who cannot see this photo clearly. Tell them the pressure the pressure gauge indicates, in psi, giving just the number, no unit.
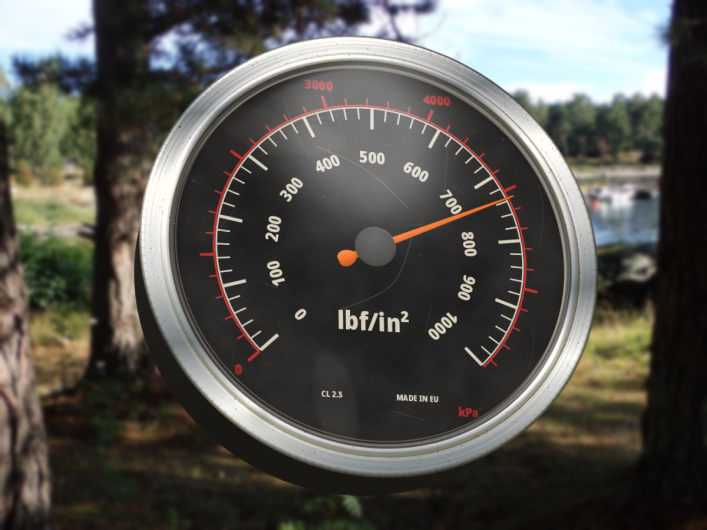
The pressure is 740
